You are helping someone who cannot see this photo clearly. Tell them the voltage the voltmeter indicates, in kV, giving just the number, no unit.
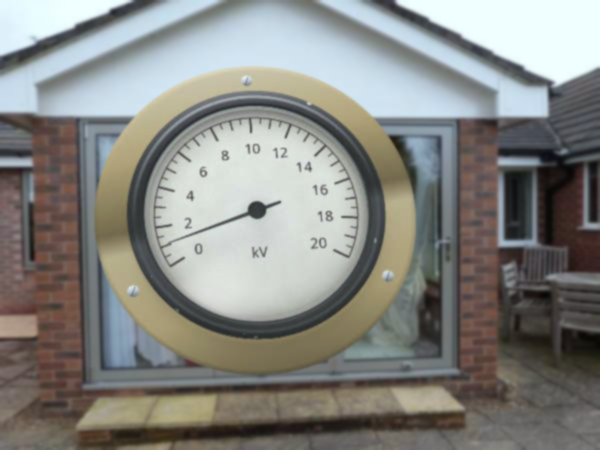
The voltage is 1
